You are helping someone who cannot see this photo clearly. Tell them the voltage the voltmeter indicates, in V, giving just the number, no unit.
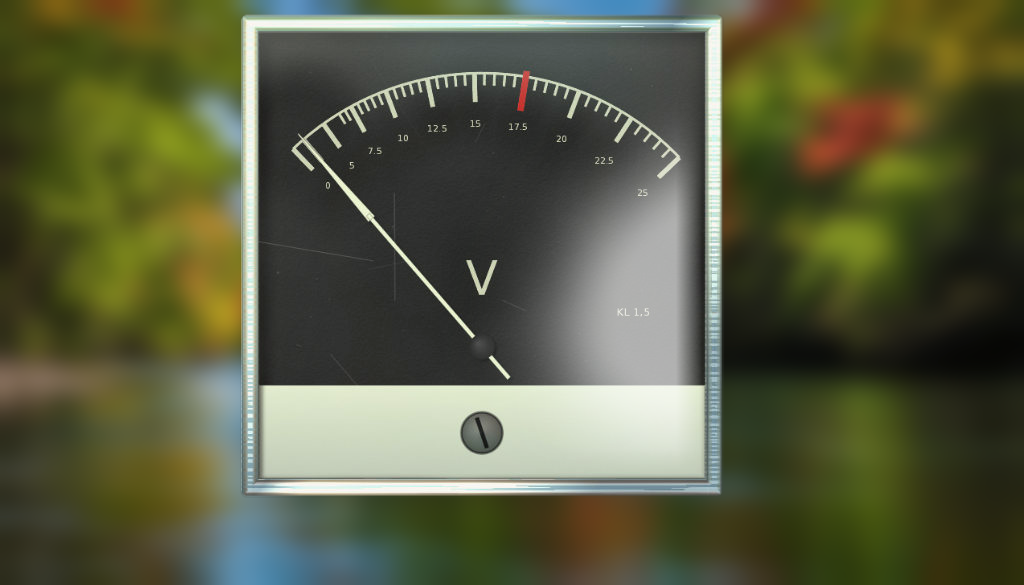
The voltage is 2.5
